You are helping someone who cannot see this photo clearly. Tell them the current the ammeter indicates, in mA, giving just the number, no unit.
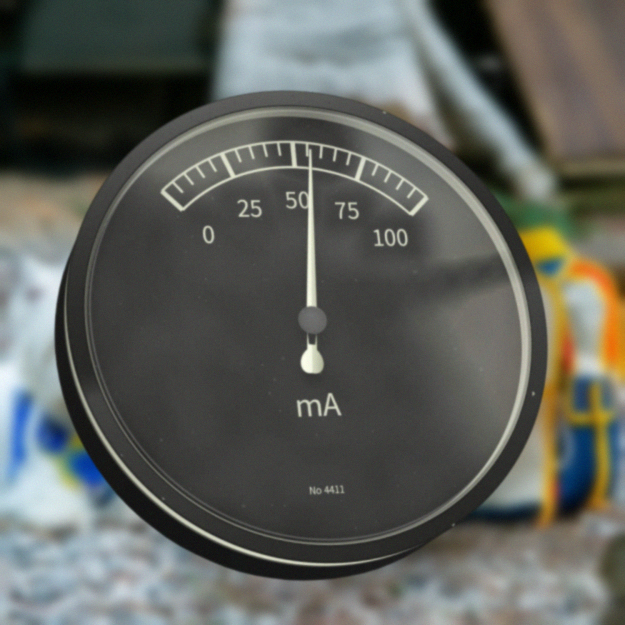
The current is 55
